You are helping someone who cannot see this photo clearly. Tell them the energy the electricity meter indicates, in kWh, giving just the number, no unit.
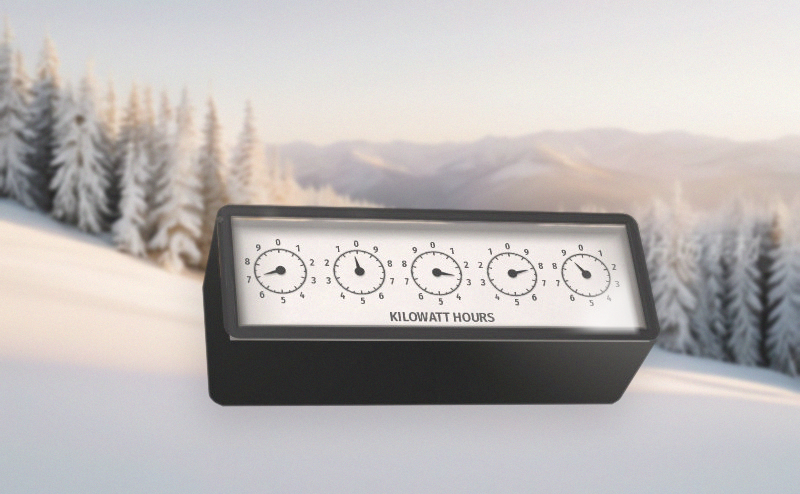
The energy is 70279
